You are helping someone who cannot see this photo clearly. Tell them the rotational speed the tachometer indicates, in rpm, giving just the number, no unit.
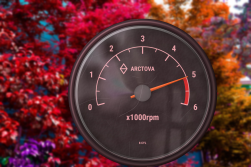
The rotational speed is 5000
